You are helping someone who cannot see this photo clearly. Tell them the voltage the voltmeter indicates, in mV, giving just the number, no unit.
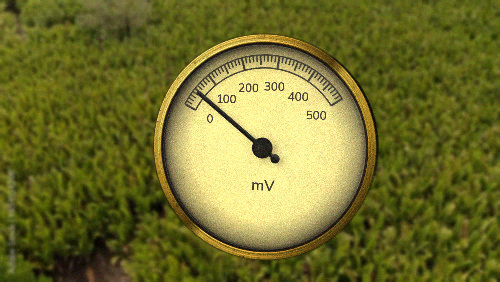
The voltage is 50
